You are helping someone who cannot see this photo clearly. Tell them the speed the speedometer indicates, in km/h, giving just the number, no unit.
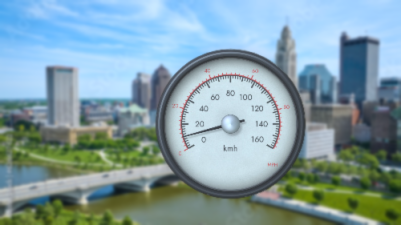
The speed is 10
